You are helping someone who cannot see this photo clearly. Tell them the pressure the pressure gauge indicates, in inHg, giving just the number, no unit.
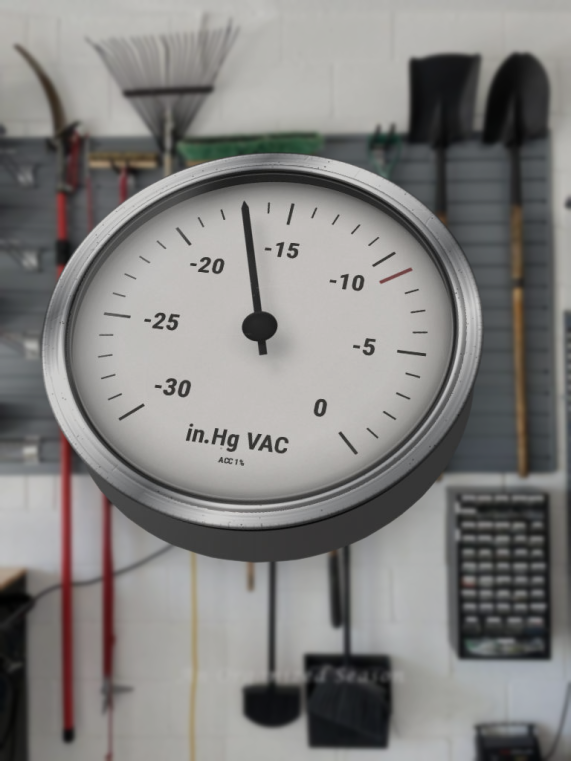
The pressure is -17
